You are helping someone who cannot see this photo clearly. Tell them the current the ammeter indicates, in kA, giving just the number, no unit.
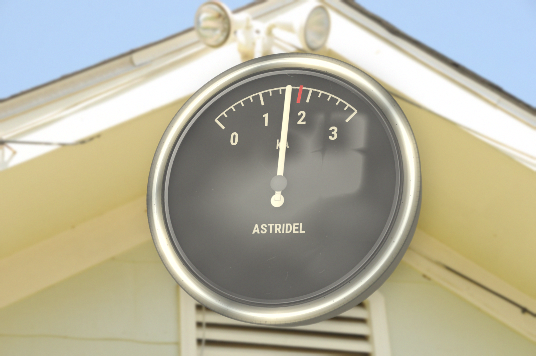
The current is 1.6
